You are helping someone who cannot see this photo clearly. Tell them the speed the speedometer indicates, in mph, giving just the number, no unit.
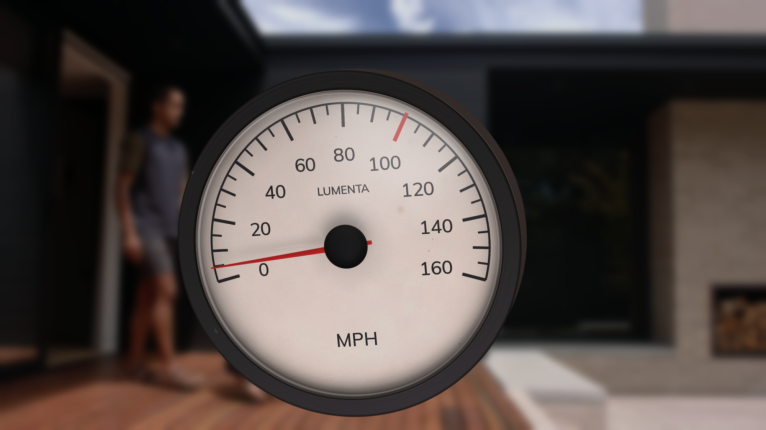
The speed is 5
